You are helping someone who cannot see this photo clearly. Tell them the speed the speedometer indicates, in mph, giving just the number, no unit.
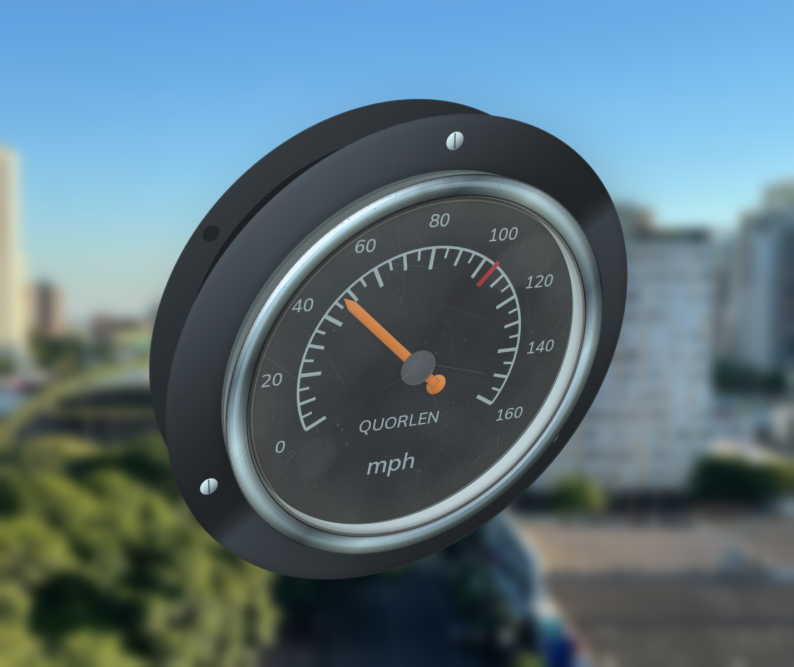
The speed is 47.5
